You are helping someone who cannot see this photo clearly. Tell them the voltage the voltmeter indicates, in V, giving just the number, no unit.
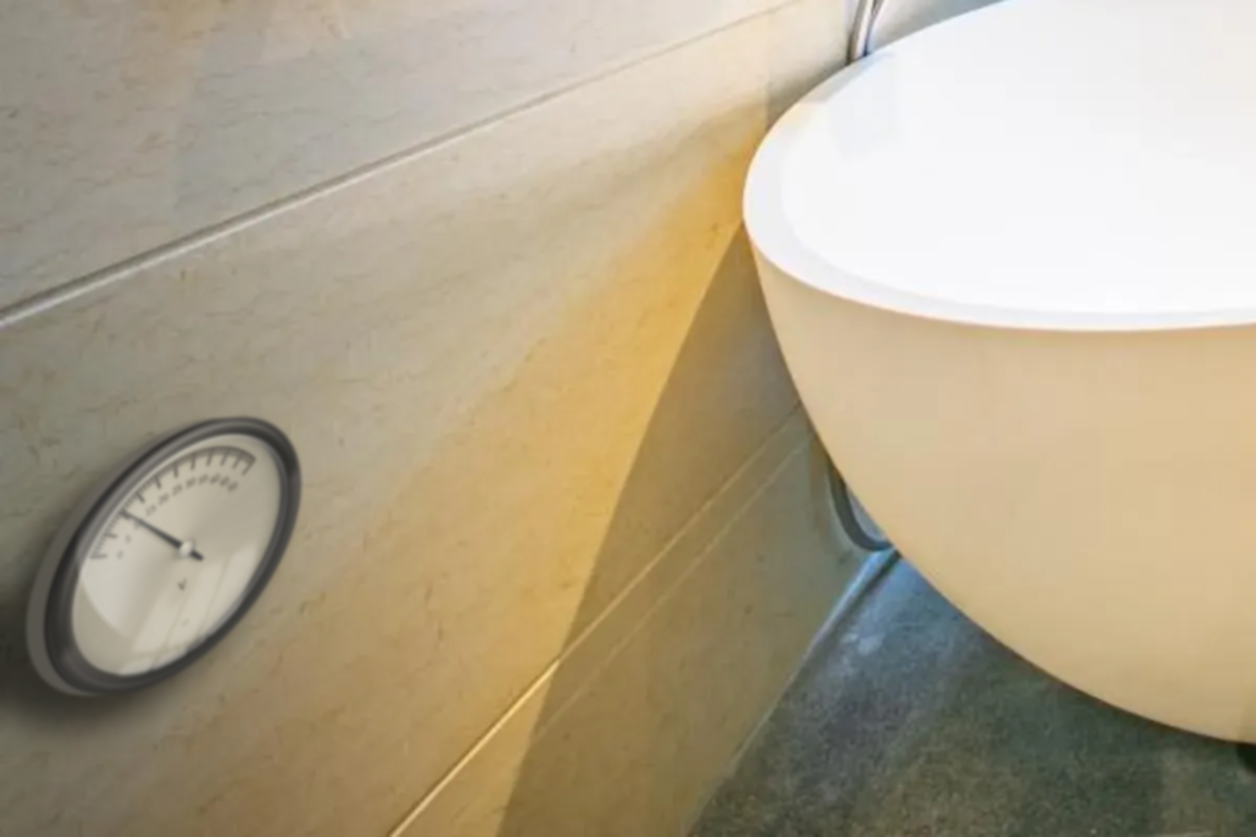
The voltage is 10
